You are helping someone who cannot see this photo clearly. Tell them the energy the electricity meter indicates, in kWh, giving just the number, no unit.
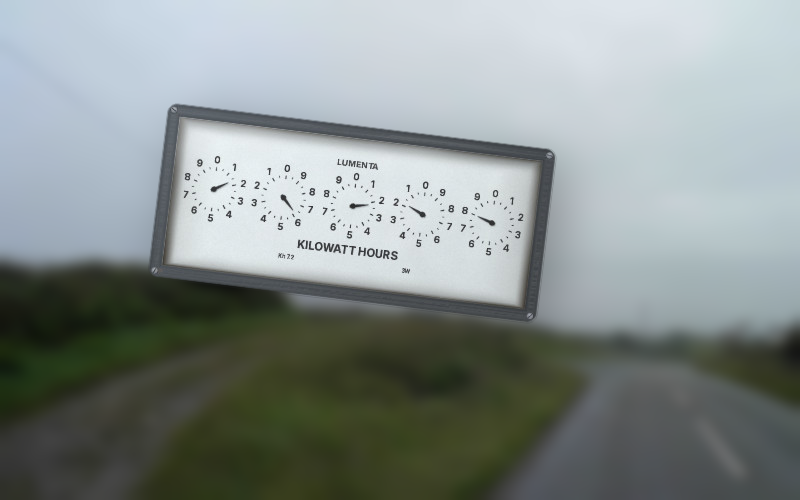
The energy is 16218
